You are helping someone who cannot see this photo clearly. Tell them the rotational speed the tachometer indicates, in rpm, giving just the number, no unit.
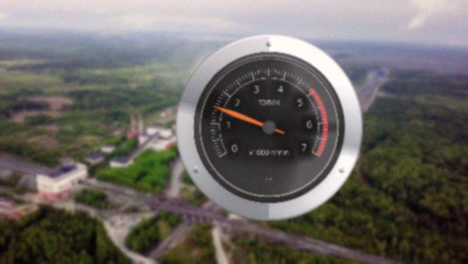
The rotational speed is 1500
